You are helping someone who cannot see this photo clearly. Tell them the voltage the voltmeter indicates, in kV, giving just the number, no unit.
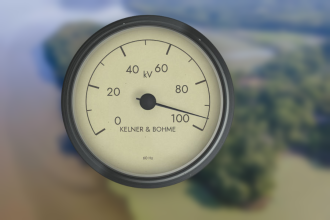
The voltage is 95
